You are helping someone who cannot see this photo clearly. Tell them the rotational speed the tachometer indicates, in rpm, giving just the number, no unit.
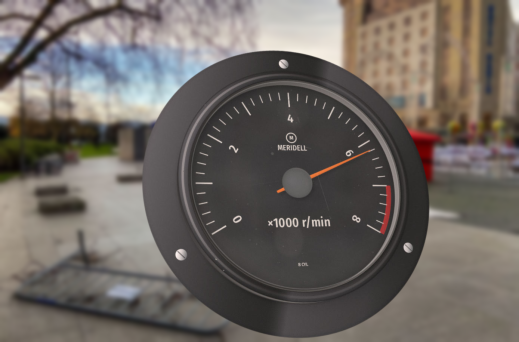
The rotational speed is 6200
